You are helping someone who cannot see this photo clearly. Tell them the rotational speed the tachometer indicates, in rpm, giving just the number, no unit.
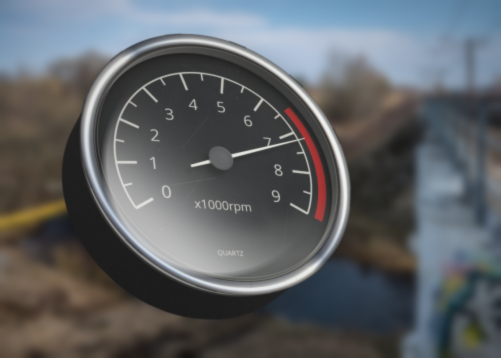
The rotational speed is 7250
